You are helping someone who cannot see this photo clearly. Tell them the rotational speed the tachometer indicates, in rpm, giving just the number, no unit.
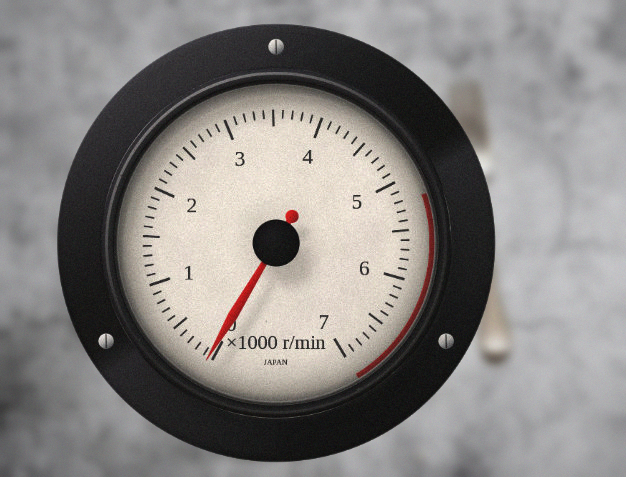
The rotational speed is 50
